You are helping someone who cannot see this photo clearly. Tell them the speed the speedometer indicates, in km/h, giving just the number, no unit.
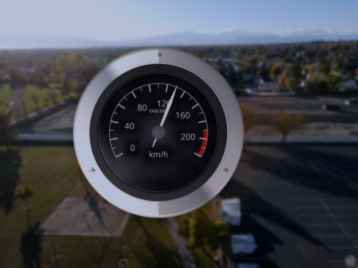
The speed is 130
